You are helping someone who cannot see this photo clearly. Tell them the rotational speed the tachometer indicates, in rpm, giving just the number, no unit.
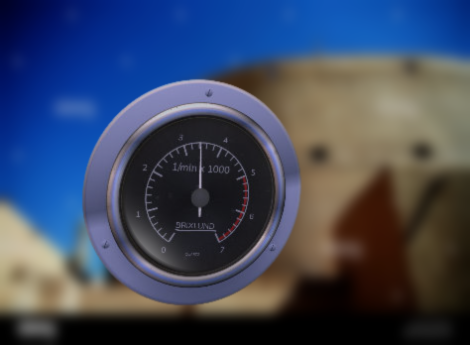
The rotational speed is 3400
